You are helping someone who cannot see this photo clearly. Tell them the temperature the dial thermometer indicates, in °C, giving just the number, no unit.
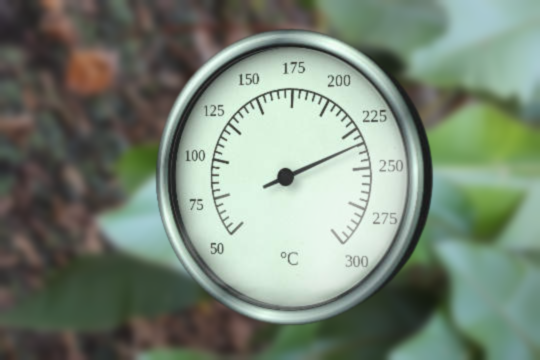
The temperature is 235
